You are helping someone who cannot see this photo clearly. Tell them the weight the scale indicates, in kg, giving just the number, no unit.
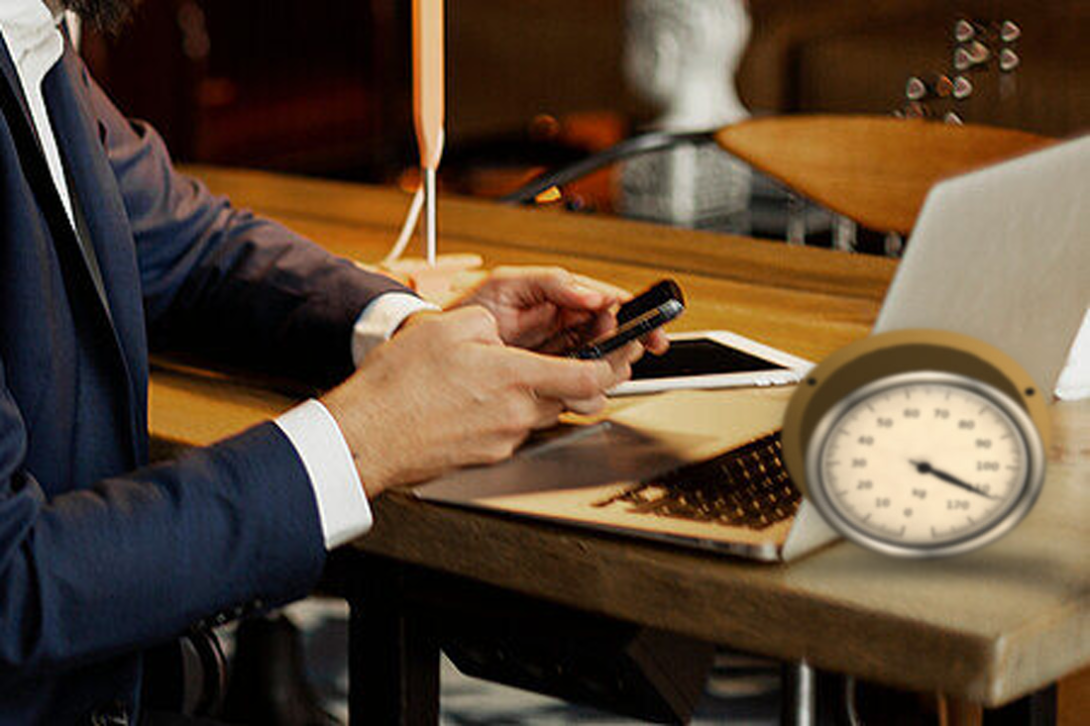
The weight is 110
